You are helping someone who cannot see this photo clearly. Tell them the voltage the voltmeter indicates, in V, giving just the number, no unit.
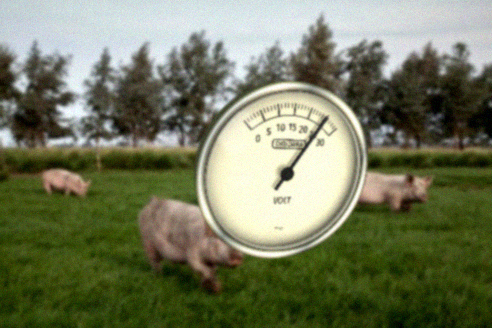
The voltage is 25
